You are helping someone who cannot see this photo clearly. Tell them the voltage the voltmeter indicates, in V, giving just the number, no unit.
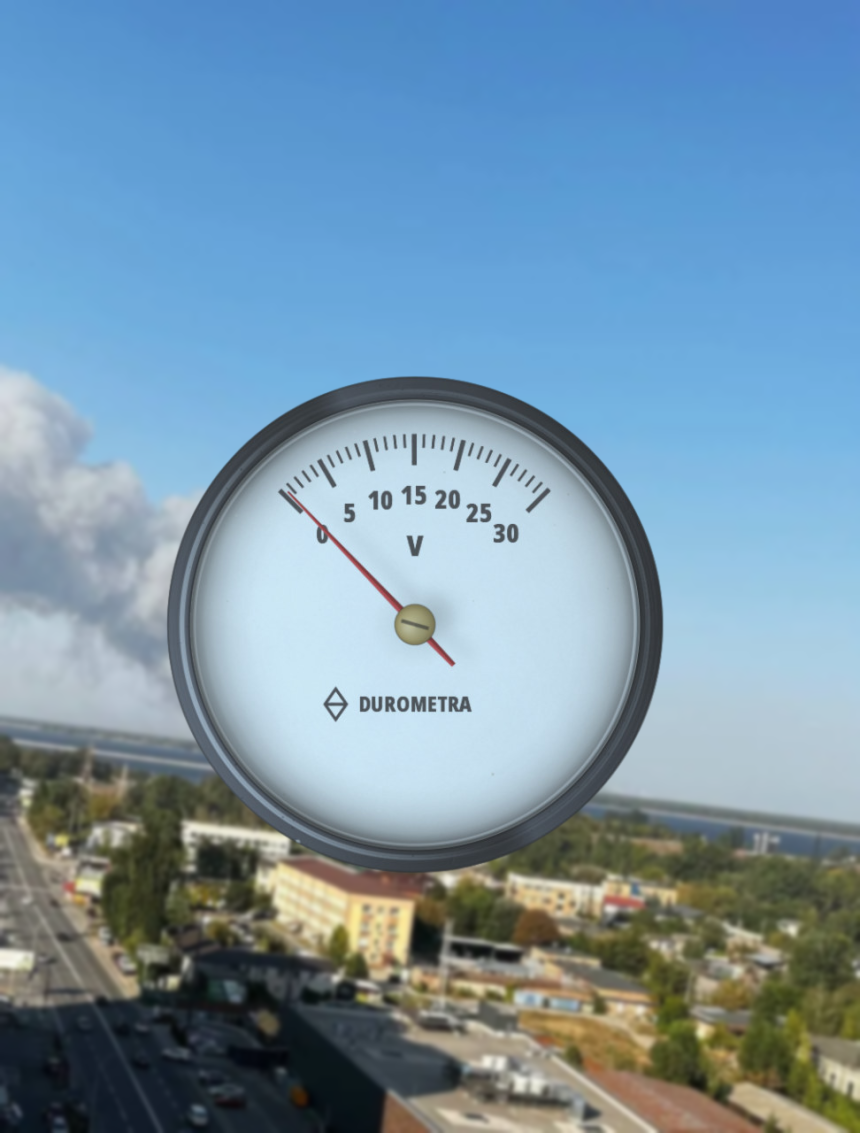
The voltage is 0.5
